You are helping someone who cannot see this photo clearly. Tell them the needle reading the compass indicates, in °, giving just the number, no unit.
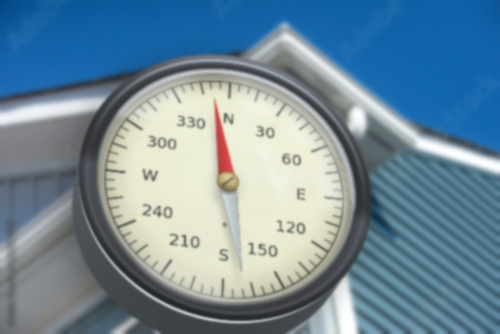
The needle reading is 350
